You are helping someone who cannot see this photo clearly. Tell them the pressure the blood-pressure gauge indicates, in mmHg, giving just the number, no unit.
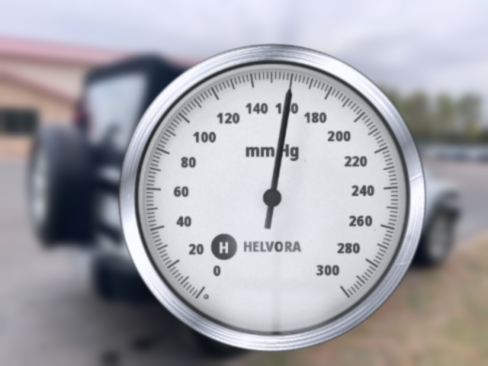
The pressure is 160
